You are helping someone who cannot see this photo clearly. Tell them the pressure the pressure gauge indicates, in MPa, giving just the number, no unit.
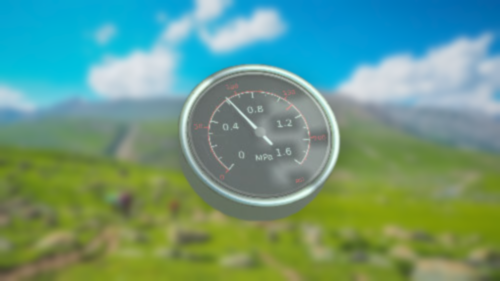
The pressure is 0.6
